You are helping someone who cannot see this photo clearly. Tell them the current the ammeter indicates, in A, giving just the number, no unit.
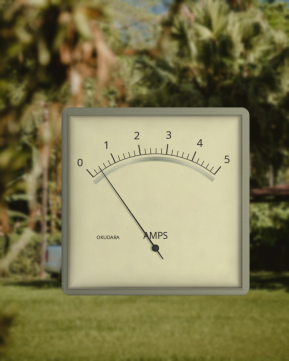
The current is 0.4
